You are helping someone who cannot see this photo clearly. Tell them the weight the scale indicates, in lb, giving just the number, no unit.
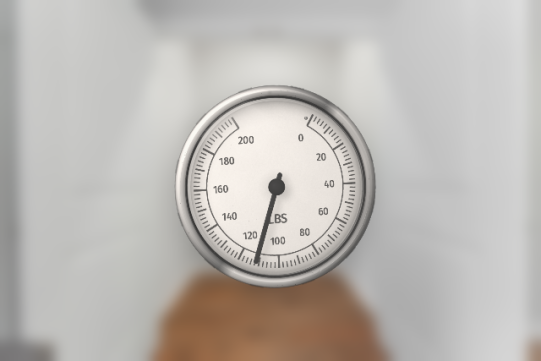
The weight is 112
